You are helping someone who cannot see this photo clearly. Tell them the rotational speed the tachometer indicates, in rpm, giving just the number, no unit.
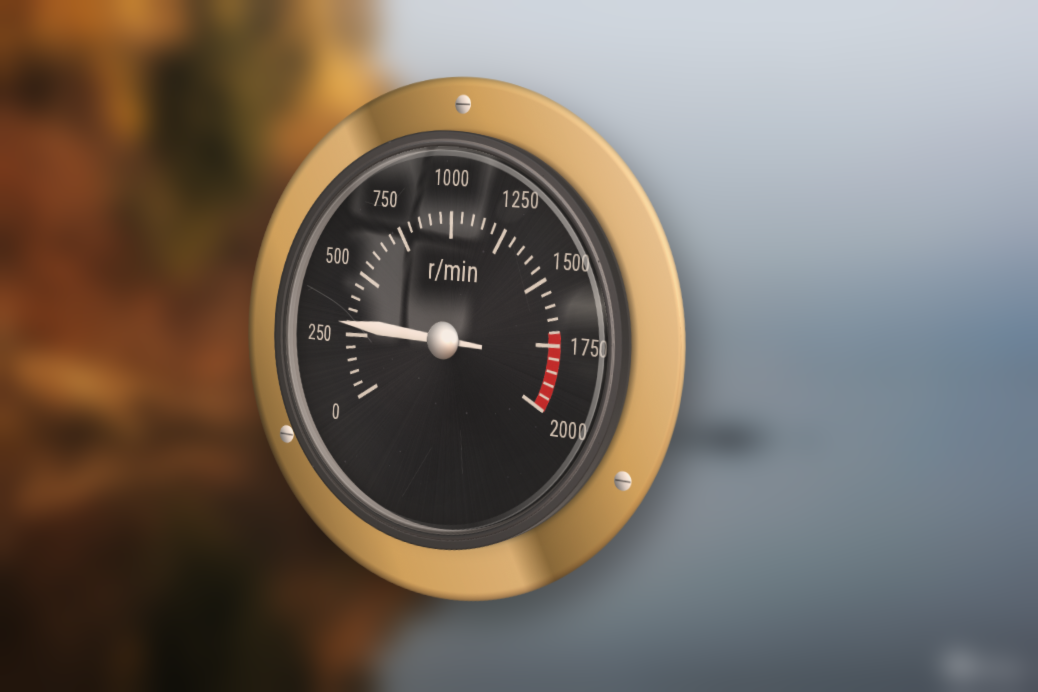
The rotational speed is 300
